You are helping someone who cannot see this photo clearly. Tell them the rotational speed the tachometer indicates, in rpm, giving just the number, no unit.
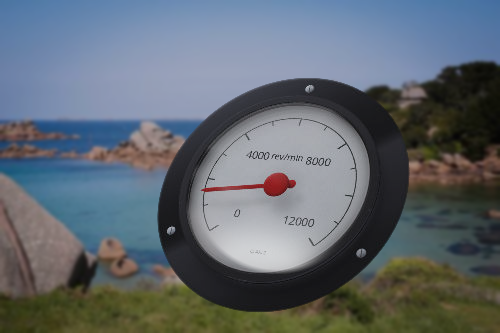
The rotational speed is 1500
